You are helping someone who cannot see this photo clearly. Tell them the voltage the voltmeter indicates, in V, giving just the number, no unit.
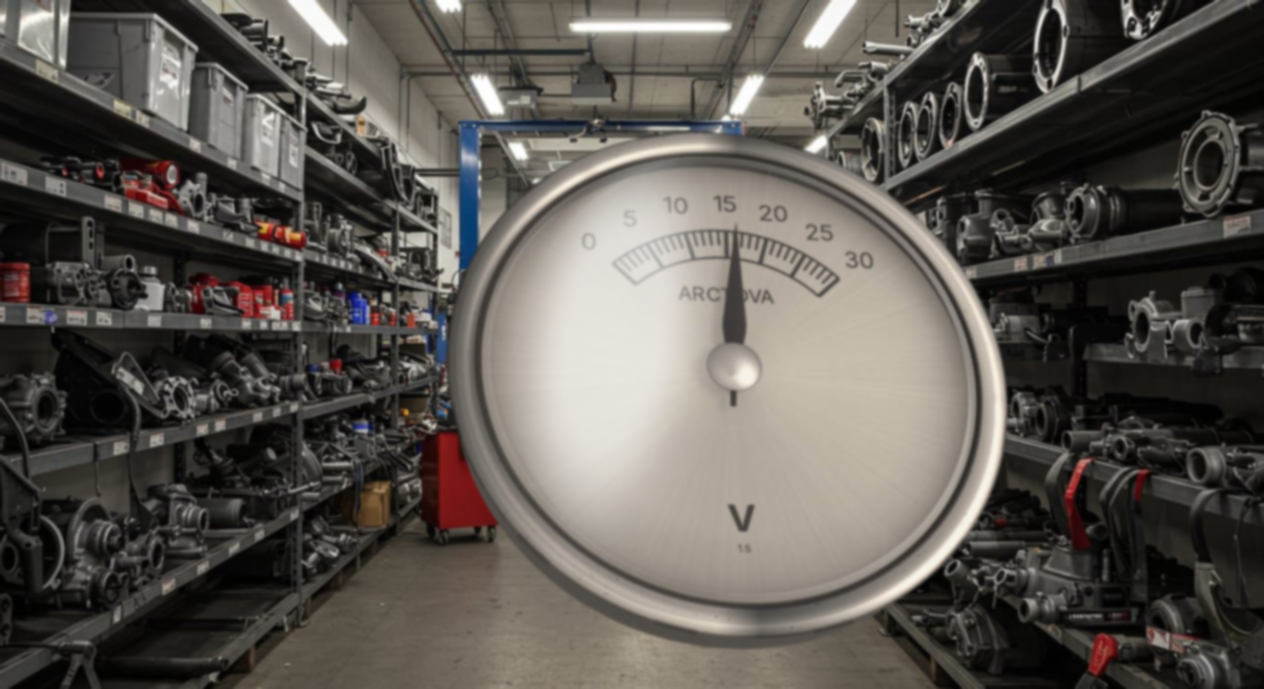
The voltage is 16
